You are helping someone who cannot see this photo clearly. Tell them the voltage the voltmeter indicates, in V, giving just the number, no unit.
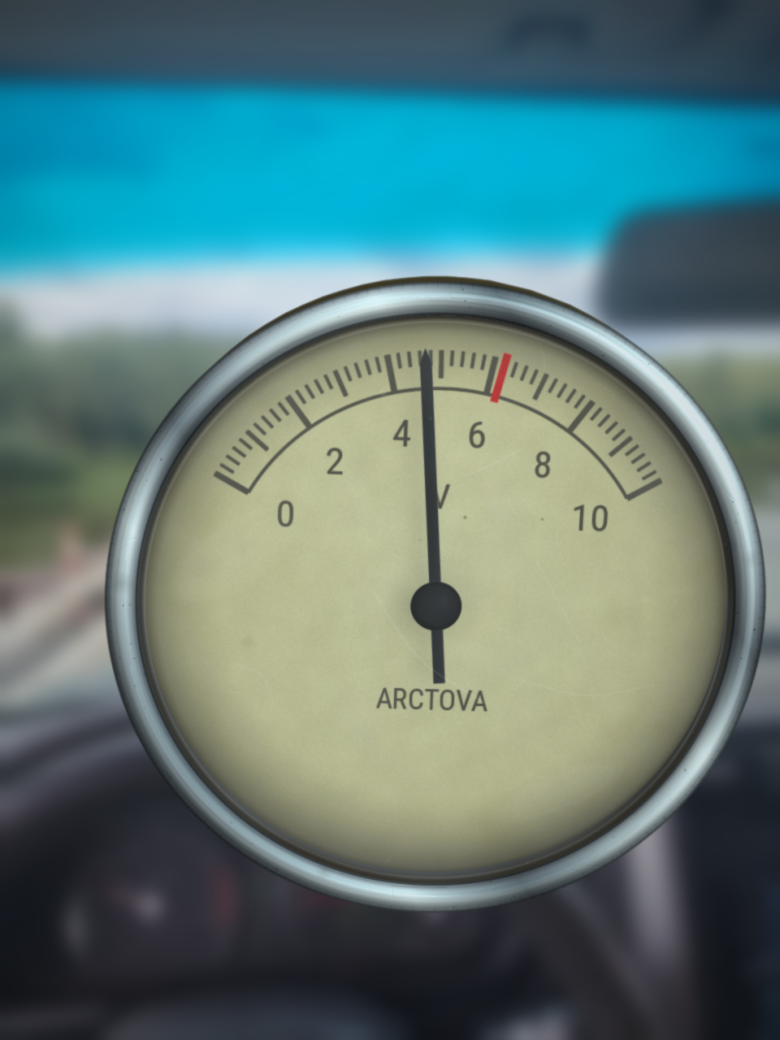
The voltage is 4.7
